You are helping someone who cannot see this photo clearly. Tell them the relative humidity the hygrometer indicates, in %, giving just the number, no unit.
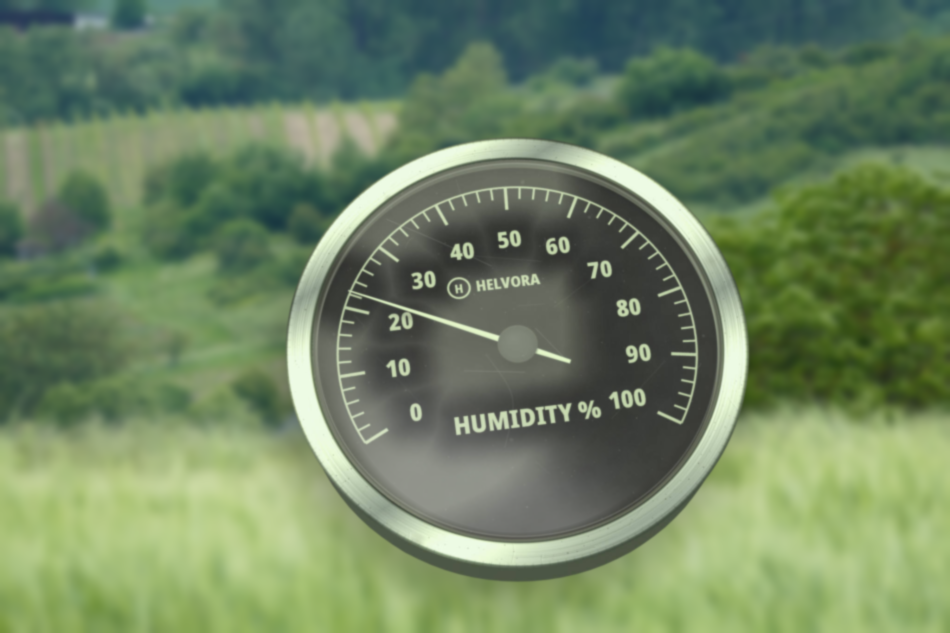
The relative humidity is 22
